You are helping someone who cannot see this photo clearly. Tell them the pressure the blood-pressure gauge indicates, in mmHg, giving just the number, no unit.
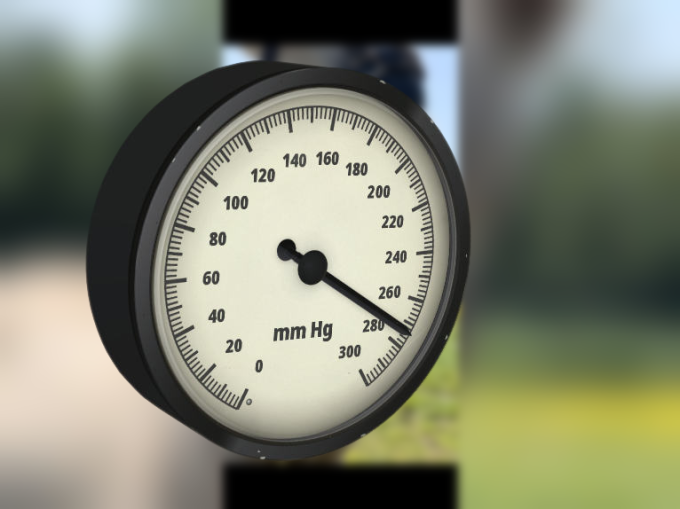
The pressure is 274
